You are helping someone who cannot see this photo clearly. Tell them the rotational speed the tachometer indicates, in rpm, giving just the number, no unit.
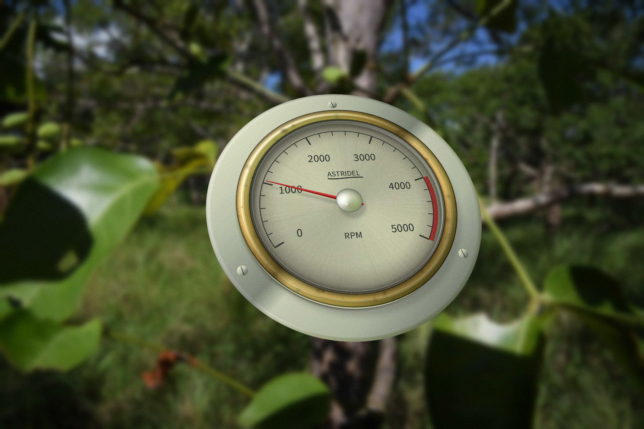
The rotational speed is 1000
